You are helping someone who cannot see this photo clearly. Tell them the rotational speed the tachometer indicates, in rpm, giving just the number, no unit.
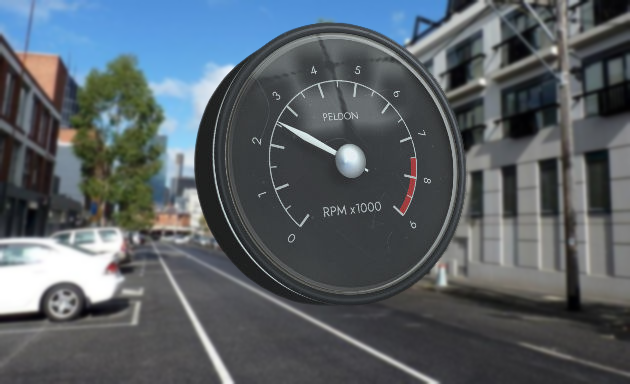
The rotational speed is 2500
